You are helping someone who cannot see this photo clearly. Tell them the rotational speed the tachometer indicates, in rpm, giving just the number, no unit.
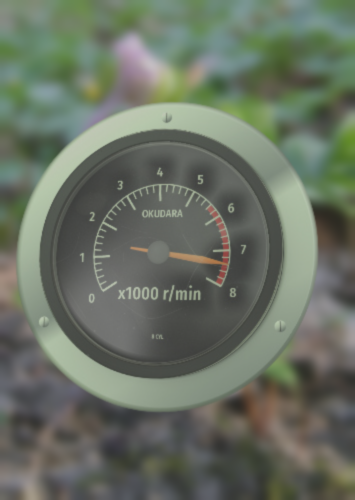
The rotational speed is 7400
